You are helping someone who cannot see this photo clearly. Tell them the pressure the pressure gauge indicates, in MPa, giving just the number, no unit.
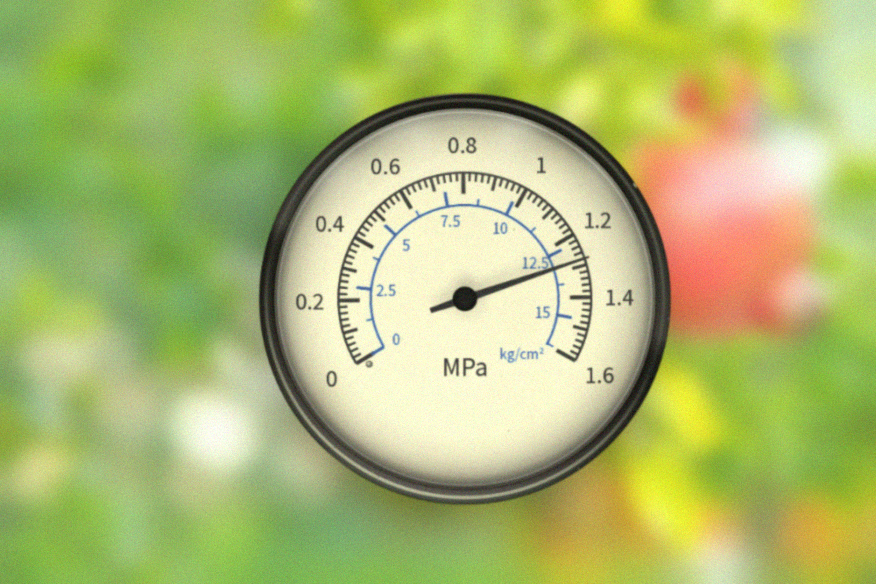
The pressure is 1.28
